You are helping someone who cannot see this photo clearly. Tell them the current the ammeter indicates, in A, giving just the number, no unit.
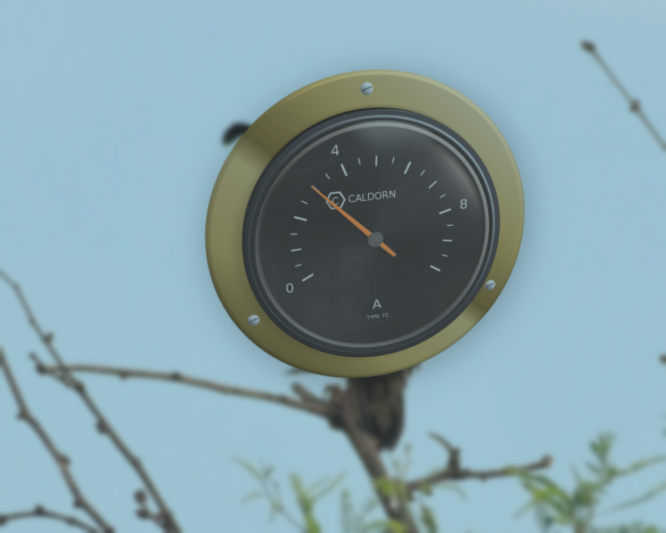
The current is 3
